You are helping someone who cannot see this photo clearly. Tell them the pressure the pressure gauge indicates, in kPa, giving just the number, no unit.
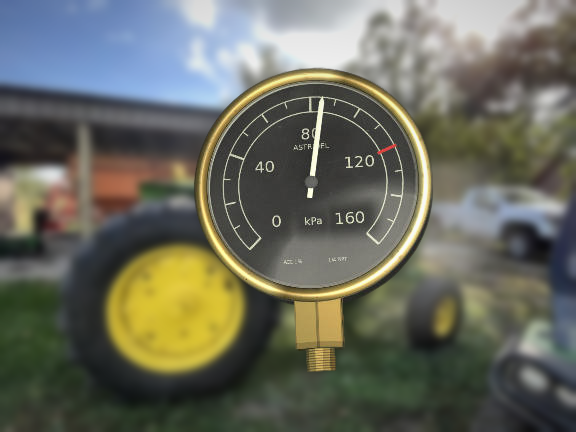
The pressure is 85
